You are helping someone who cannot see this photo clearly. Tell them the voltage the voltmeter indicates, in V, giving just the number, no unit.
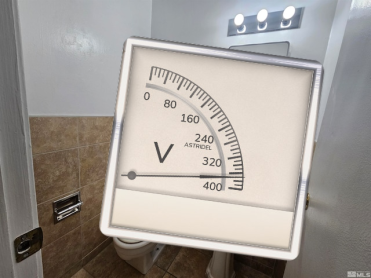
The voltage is 370
